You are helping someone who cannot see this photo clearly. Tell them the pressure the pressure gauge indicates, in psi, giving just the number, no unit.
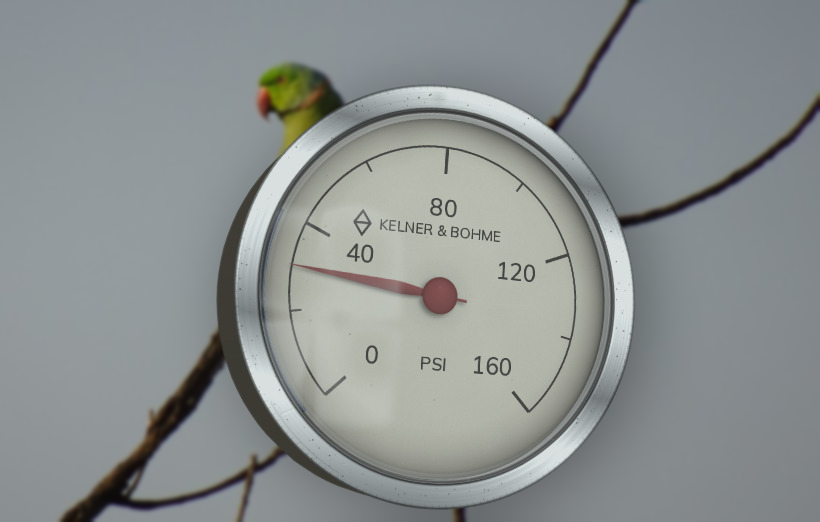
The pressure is 30
